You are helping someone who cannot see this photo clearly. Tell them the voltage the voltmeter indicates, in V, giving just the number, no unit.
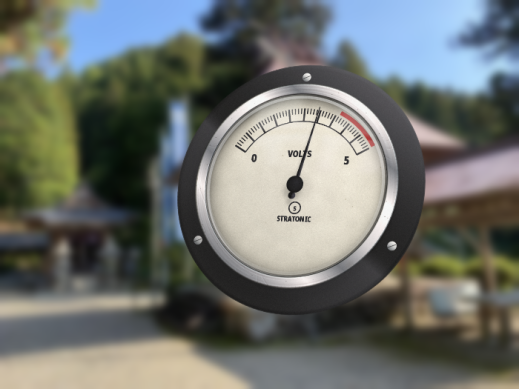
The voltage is 3
